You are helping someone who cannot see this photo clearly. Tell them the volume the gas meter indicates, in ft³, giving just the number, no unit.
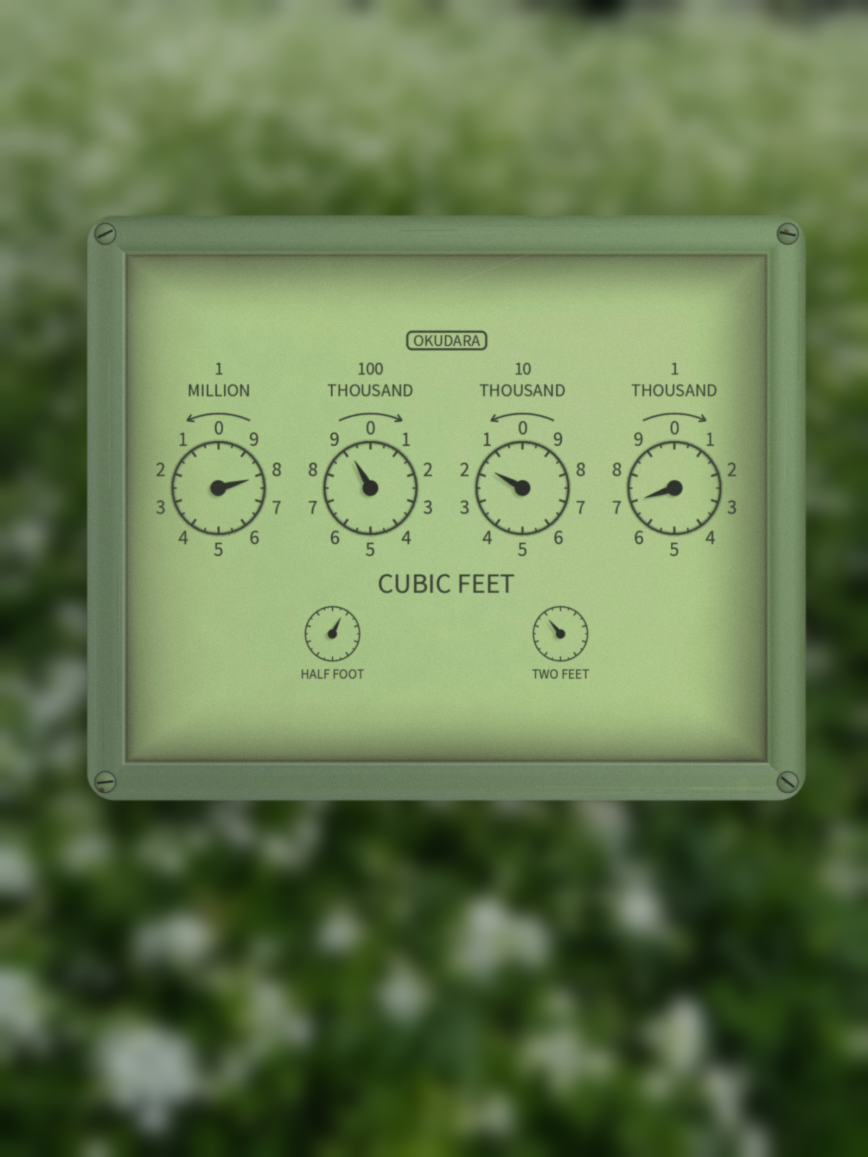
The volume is 791700
